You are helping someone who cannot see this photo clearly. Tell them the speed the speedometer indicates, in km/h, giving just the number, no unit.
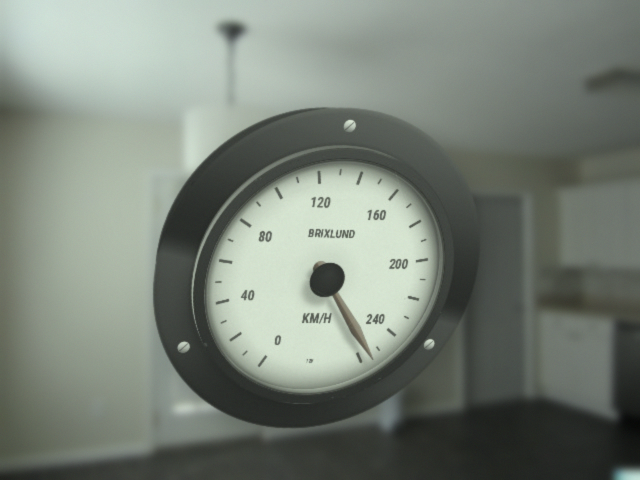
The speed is 255
